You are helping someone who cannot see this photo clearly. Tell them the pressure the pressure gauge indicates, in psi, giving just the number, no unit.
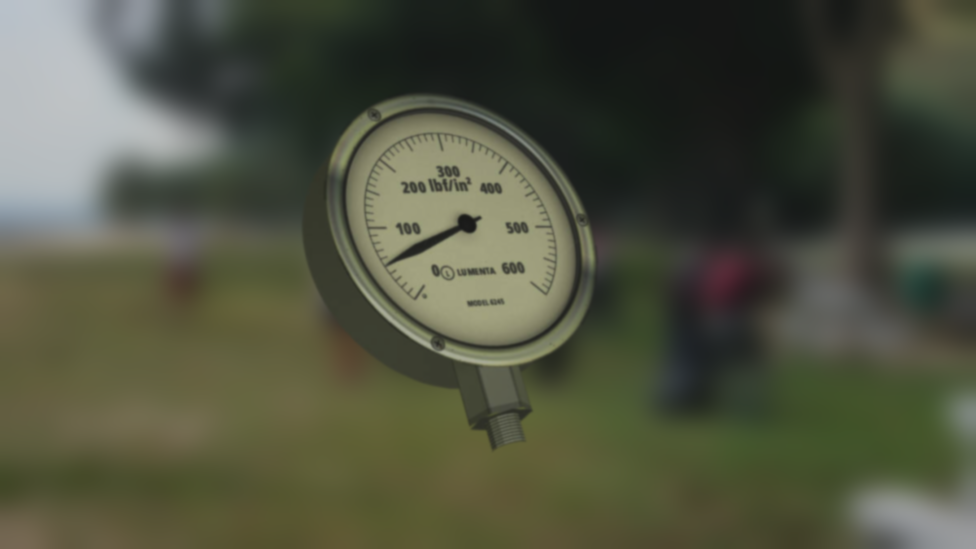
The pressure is 50
